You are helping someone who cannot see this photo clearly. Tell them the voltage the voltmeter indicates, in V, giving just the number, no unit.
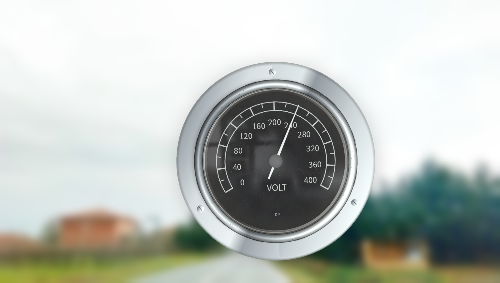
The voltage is 240
